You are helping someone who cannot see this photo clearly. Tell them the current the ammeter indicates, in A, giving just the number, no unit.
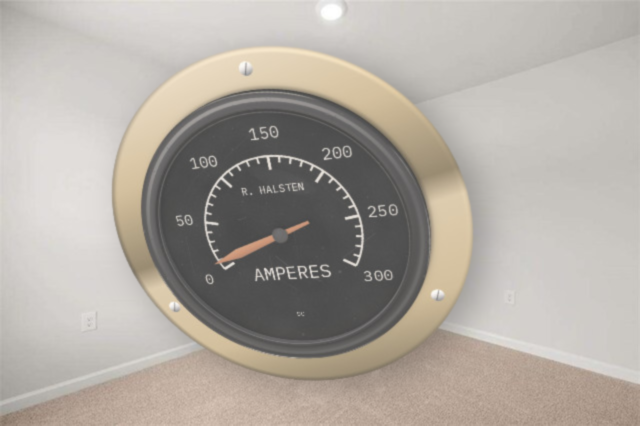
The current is 10
